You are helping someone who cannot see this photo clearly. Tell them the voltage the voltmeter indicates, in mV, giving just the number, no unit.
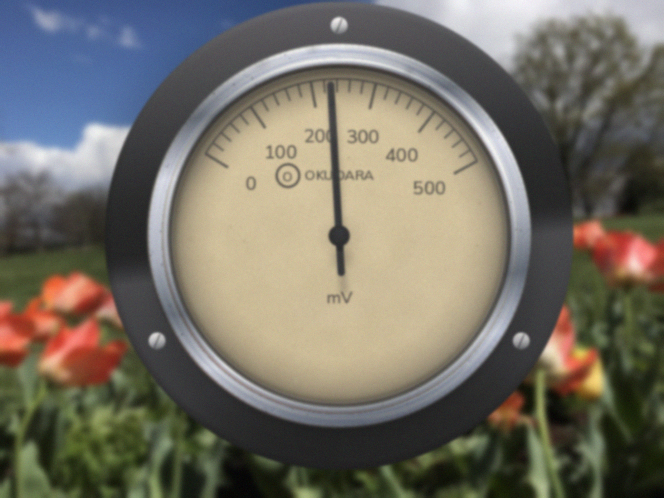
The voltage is 230
